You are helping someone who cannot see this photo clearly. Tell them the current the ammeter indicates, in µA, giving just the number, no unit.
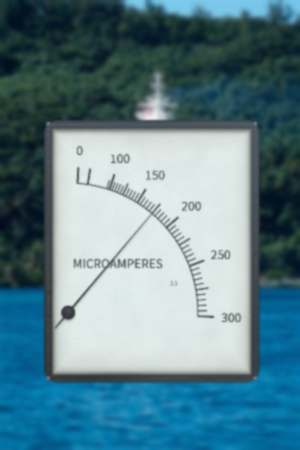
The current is 175
